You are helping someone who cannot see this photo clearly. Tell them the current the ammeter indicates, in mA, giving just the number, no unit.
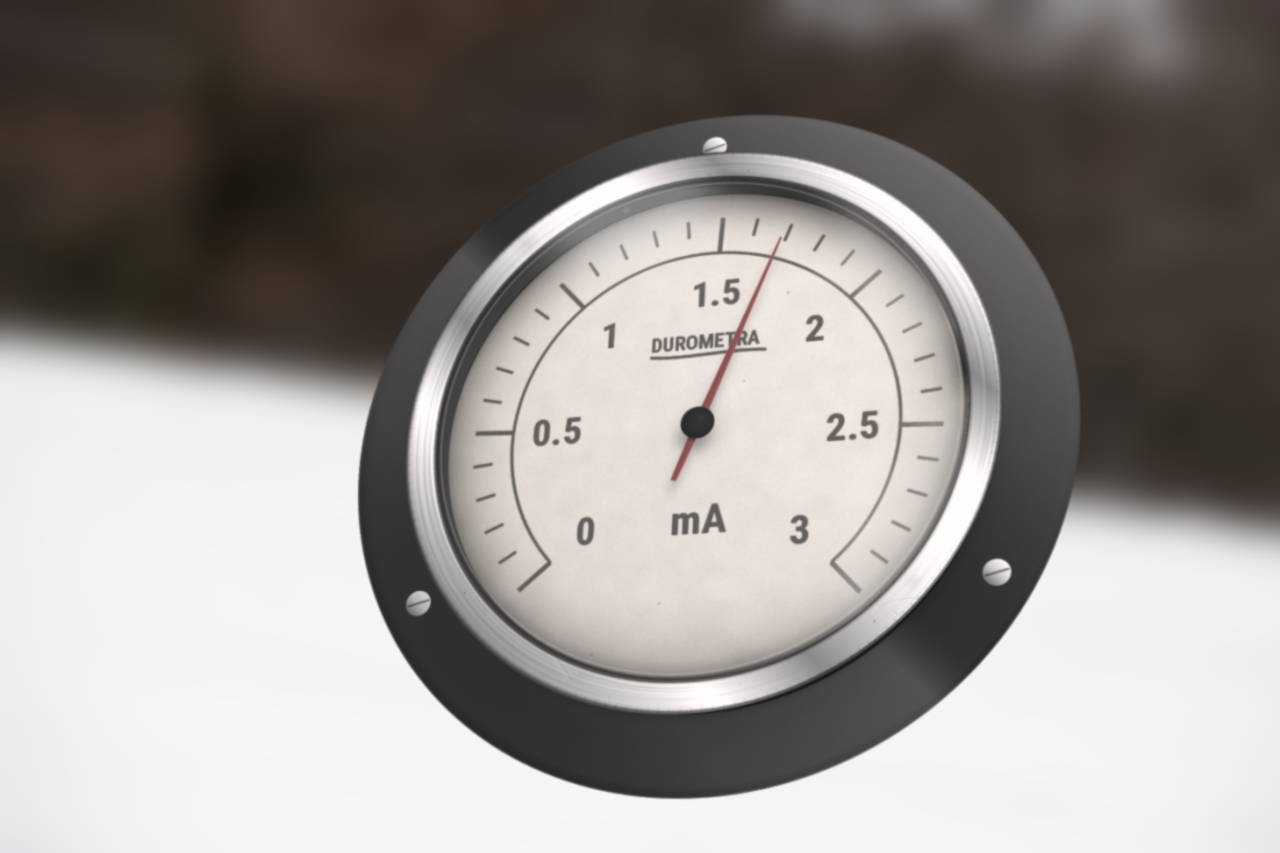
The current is 1.7
